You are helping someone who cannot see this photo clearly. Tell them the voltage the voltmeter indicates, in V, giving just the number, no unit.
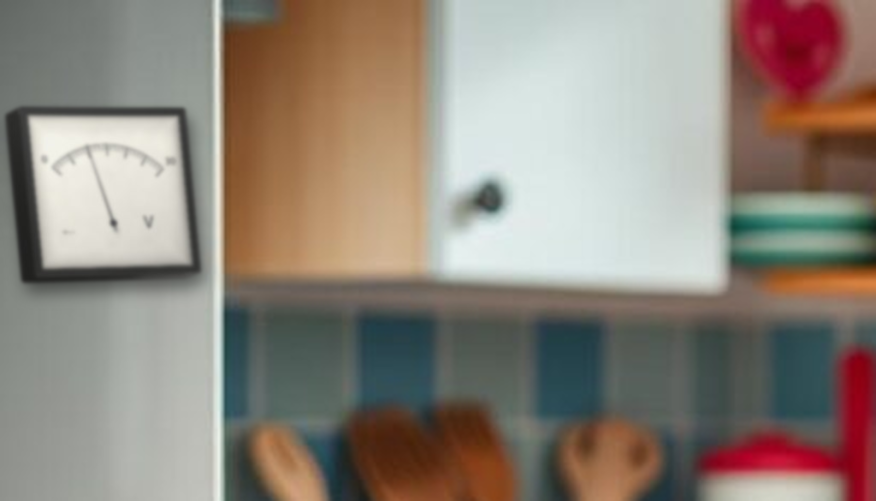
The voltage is 10
